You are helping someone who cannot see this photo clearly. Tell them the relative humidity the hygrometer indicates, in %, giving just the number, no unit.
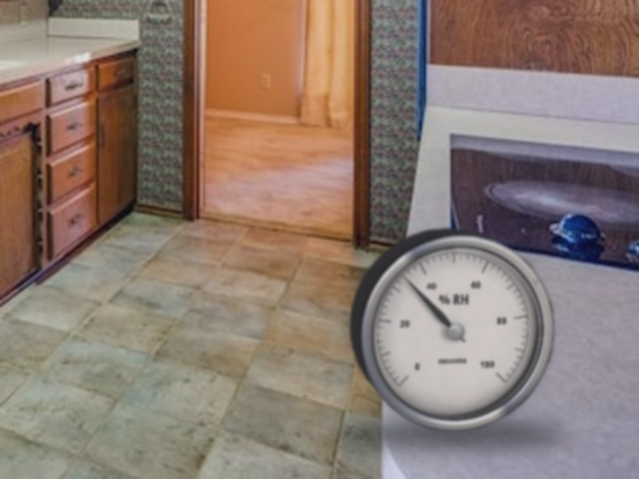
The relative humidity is 34
